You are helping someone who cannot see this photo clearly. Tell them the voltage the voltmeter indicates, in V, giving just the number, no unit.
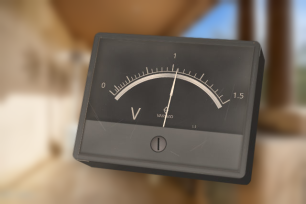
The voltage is 1.05
